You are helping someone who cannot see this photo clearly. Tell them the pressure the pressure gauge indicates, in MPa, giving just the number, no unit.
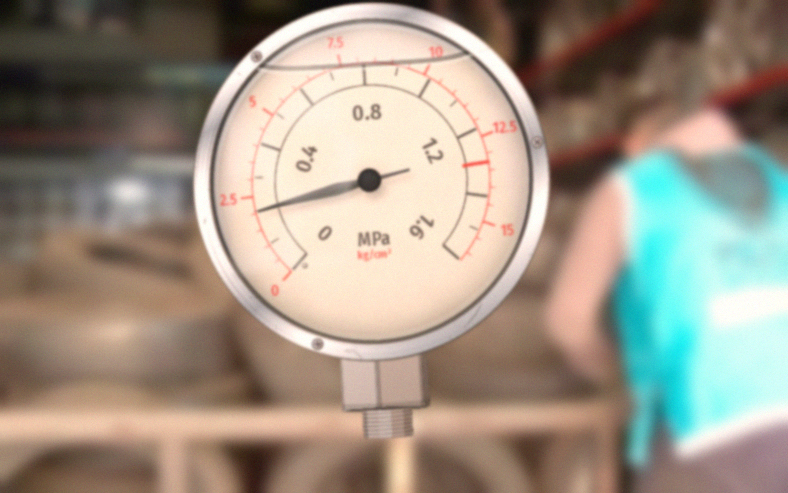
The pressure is 0.2
